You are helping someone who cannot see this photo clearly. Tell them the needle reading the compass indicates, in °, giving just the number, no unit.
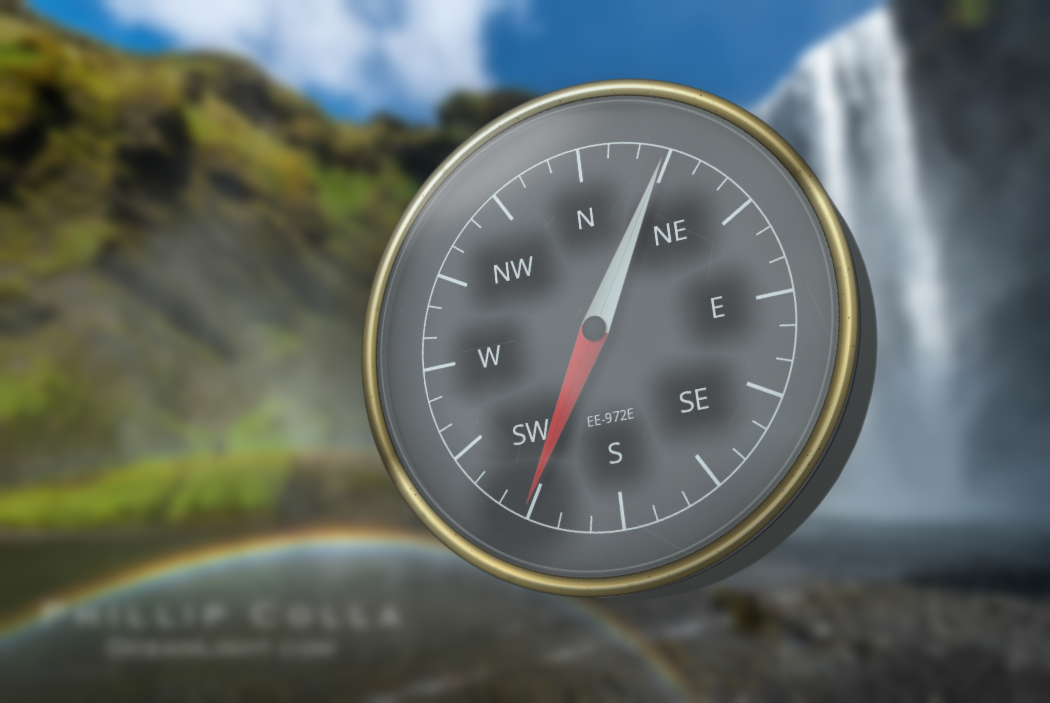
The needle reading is 210
